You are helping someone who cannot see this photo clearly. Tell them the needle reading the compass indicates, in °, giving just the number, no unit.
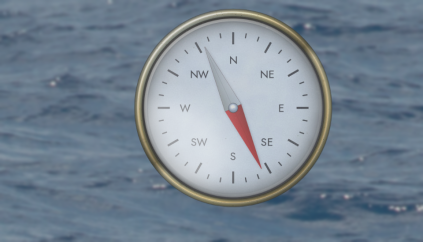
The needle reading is 155
